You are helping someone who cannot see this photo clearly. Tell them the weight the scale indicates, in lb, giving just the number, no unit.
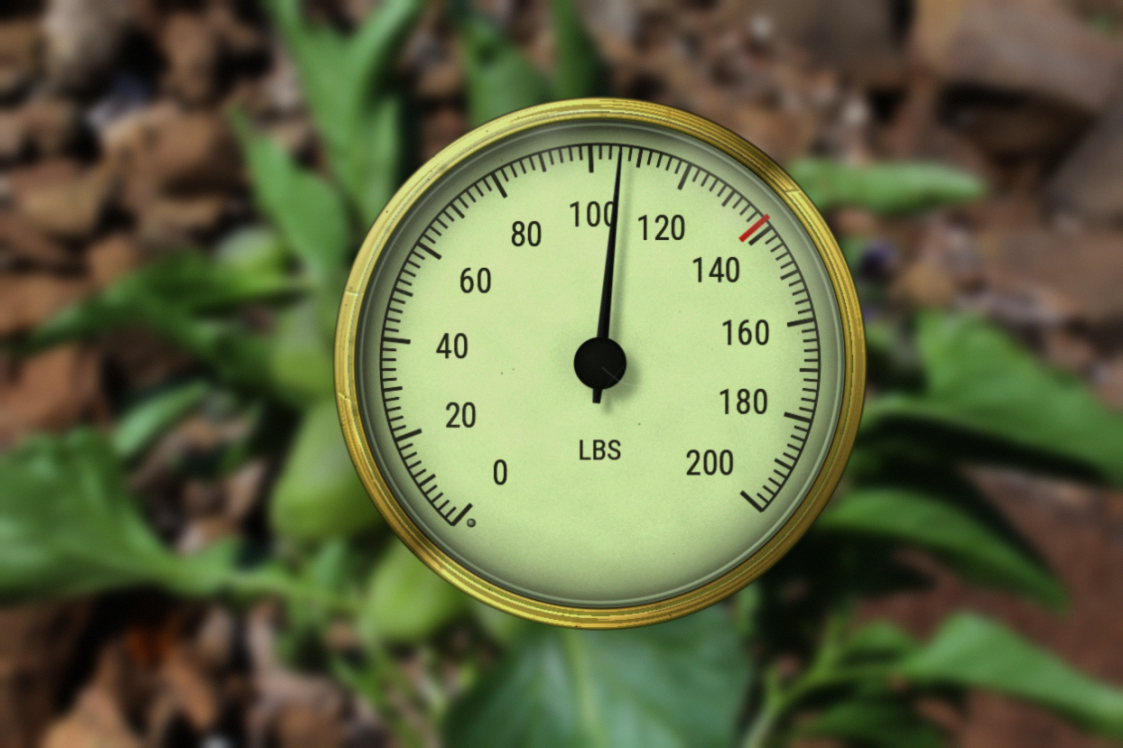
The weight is 106
